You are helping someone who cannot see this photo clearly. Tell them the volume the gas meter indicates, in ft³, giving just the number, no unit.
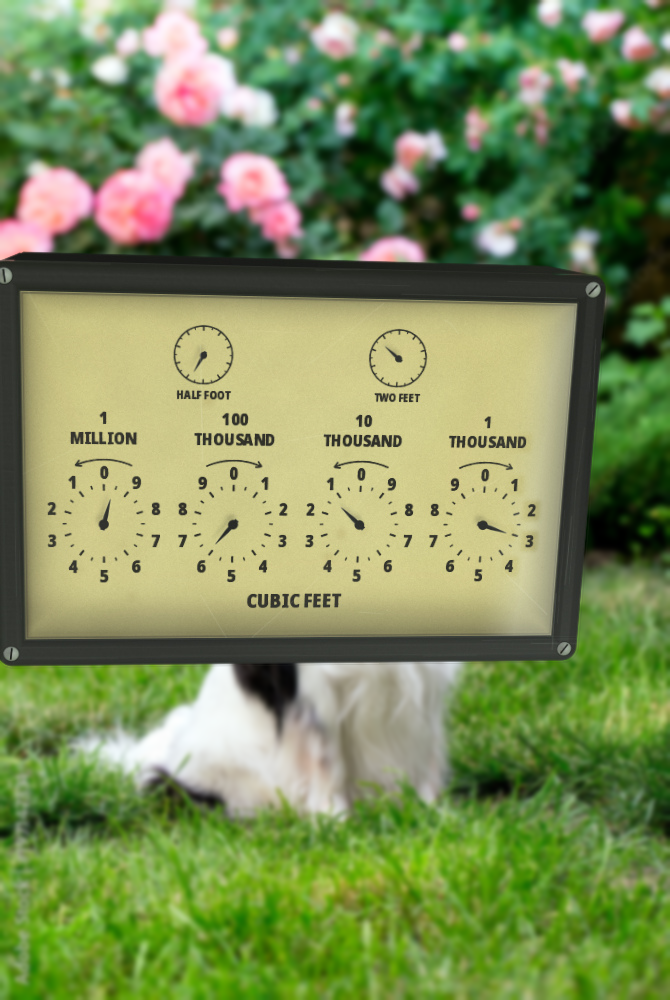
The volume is 961300
